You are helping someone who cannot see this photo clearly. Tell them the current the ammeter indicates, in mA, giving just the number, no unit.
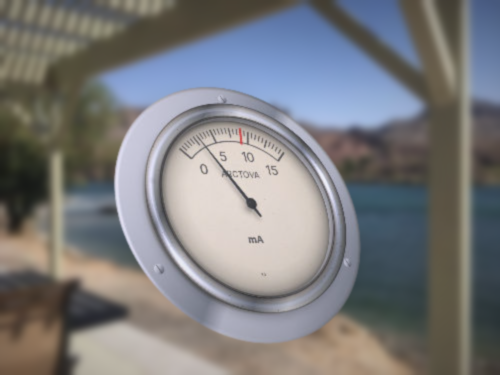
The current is 2.5
